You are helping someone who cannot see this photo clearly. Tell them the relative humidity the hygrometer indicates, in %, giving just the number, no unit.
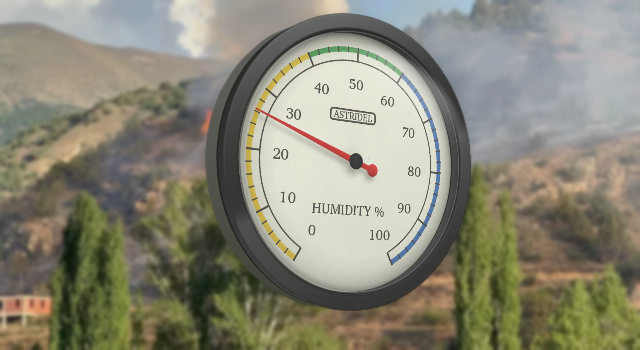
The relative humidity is 26
